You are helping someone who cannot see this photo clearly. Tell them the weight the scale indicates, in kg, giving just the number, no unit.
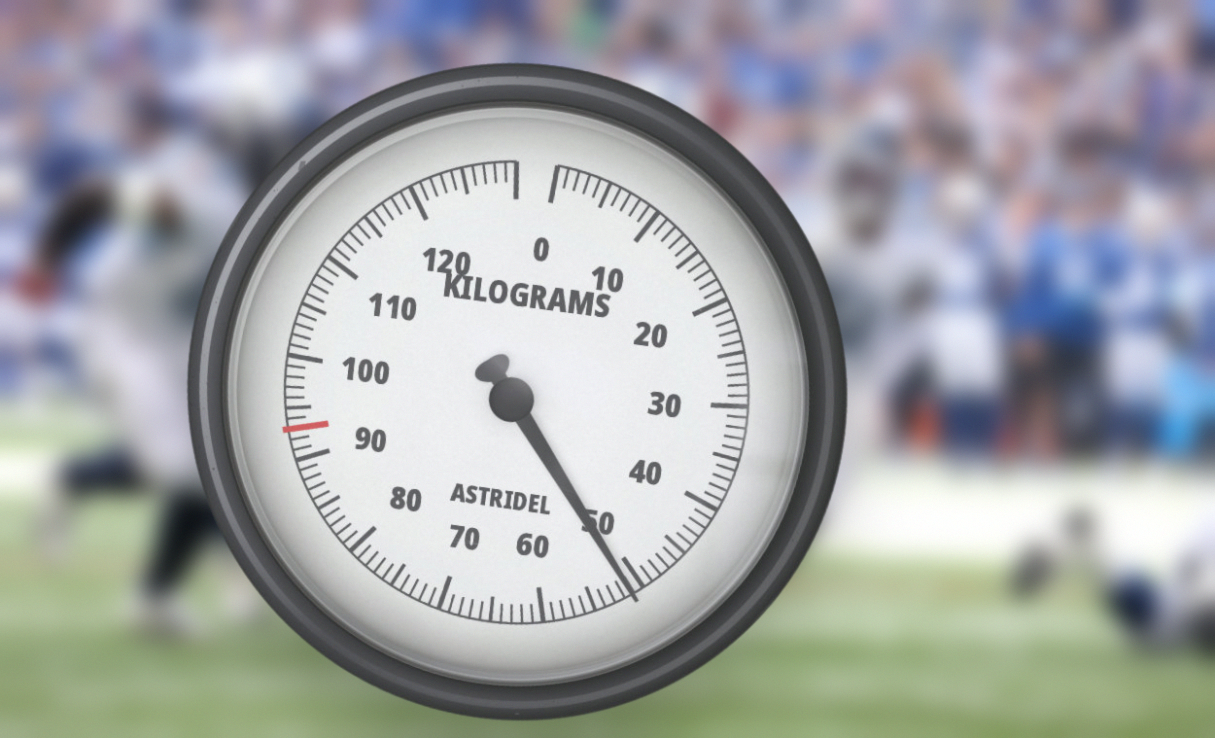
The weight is 51
